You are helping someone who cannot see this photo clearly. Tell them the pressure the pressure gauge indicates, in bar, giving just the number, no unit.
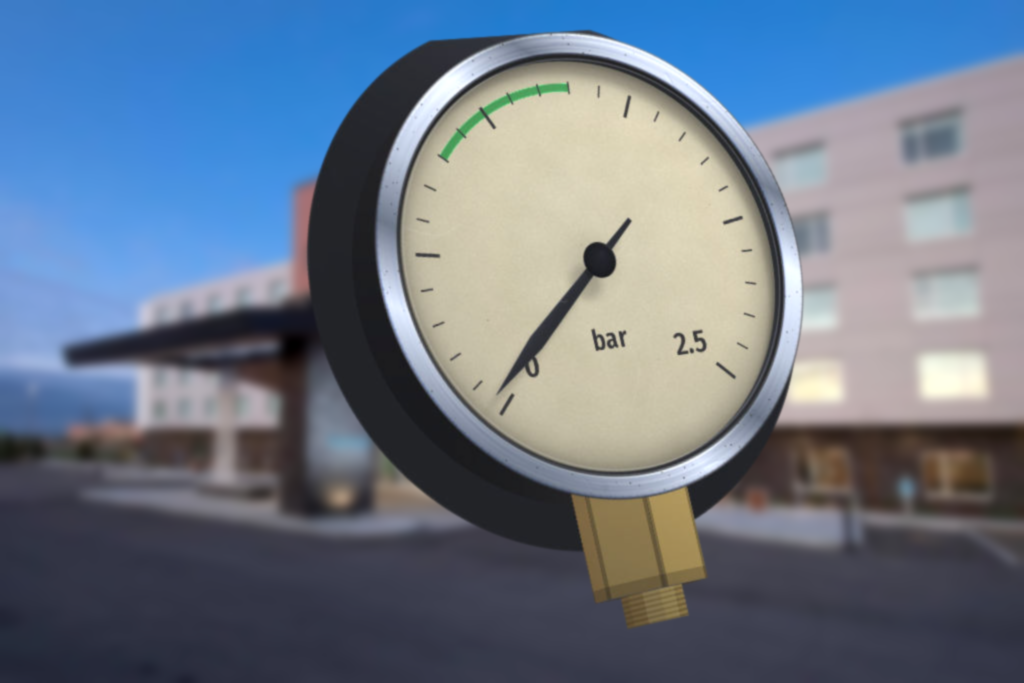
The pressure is 0.05
